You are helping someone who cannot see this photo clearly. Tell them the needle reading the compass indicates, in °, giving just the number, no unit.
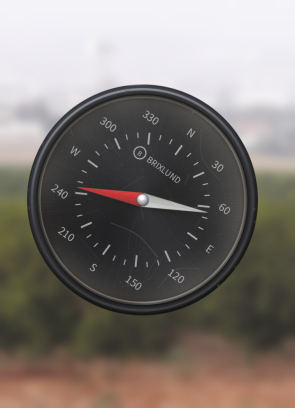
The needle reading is 245
